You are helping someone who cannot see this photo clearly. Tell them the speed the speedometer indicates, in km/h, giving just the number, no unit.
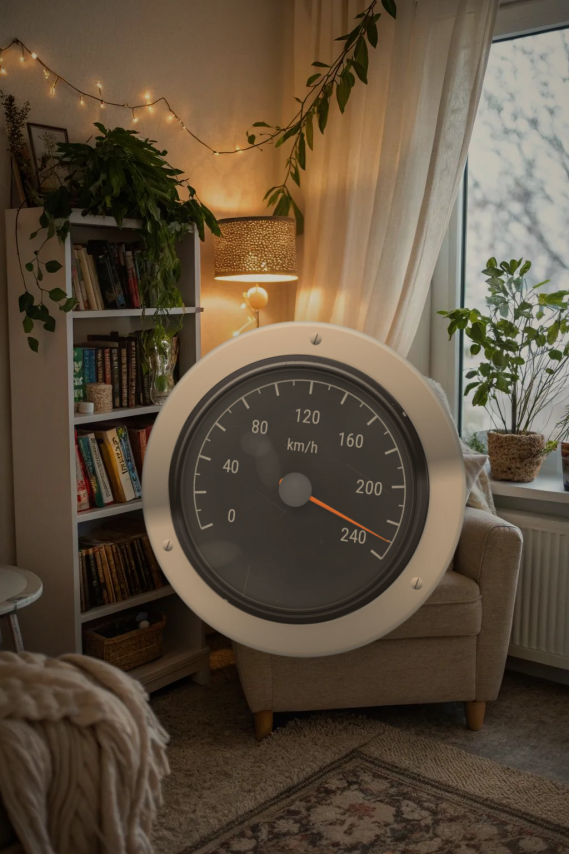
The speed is 230
